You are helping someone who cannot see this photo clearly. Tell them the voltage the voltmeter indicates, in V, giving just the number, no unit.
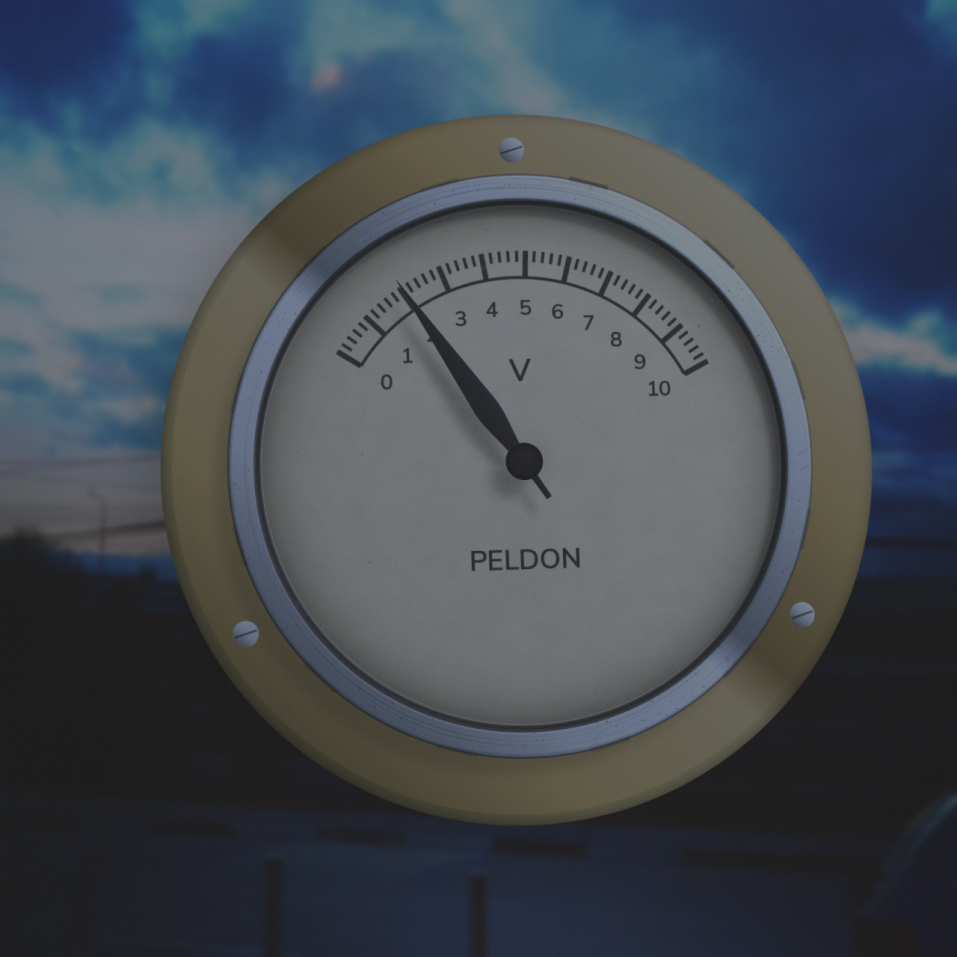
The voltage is 2
